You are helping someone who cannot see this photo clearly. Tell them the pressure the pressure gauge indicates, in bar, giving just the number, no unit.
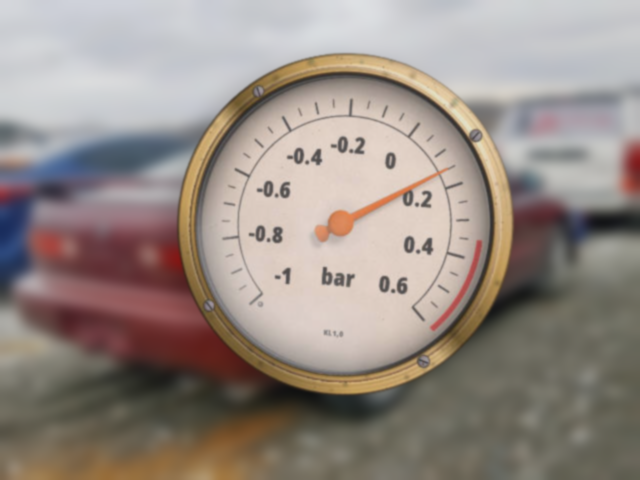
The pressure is 0.15
